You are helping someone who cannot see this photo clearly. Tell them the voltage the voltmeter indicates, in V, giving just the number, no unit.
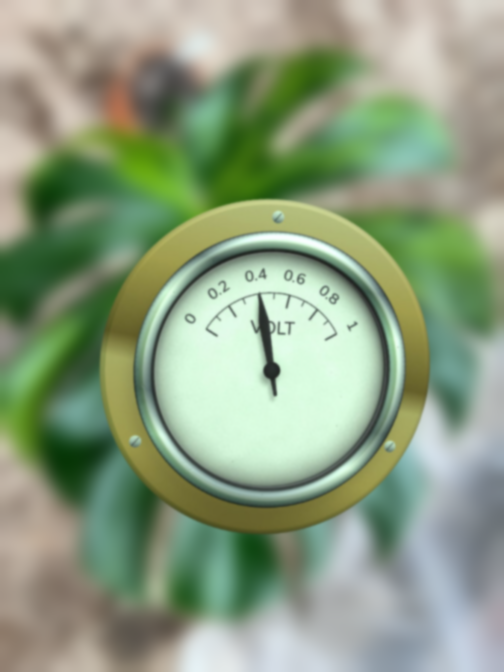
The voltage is 0.4
